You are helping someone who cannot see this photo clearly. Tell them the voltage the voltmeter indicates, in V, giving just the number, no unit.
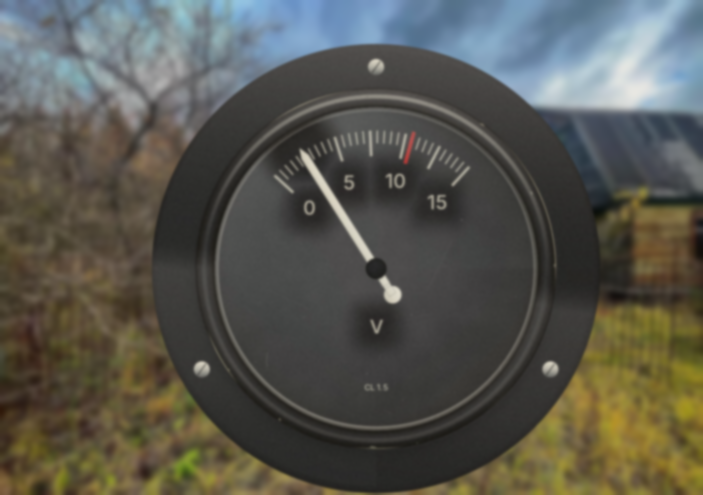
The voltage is 2.5
